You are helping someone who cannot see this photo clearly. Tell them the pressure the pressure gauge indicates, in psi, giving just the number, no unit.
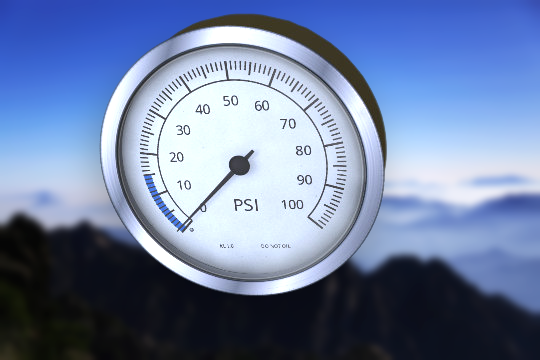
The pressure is 1
